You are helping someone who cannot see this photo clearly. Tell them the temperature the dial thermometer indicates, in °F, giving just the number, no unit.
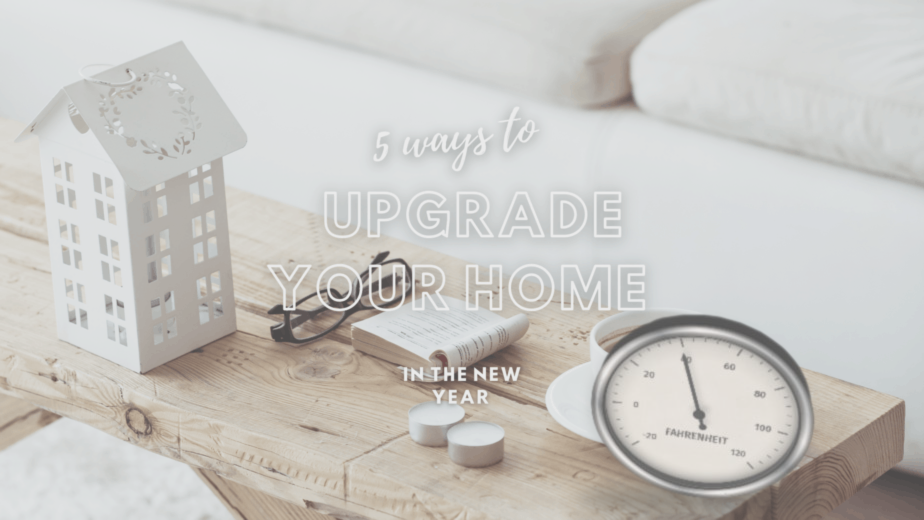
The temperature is 40
